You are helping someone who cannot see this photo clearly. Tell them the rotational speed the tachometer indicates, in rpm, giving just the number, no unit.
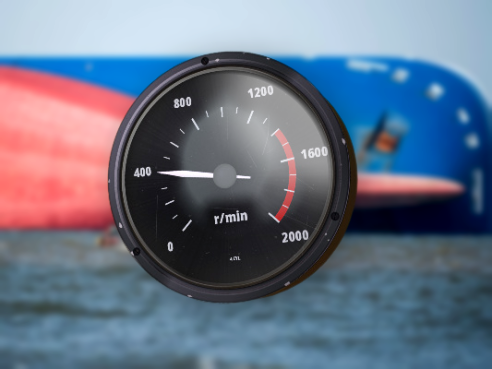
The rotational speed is 400
